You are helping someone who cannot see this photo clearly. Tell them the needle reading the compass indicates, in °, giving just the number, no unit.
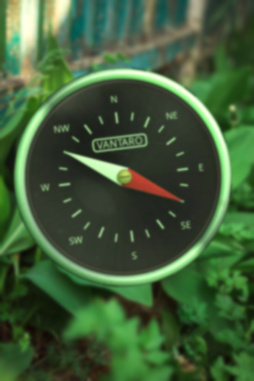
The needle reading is 120
